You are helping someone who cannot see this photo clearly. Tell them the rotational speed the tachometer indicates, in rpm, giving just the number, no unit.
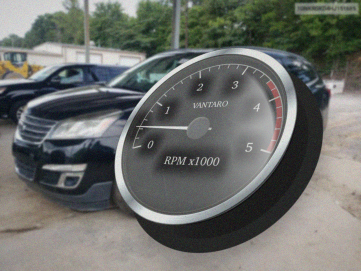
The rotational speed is 400
